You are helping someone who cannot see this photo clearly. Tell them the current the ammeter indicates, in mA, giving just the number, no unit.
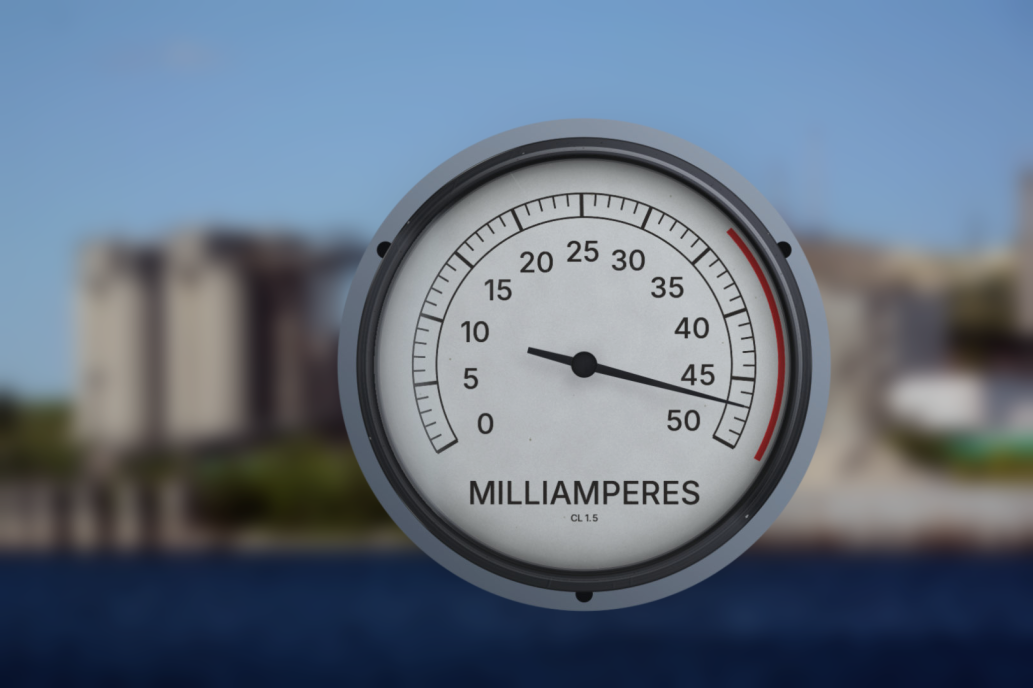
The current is 47
